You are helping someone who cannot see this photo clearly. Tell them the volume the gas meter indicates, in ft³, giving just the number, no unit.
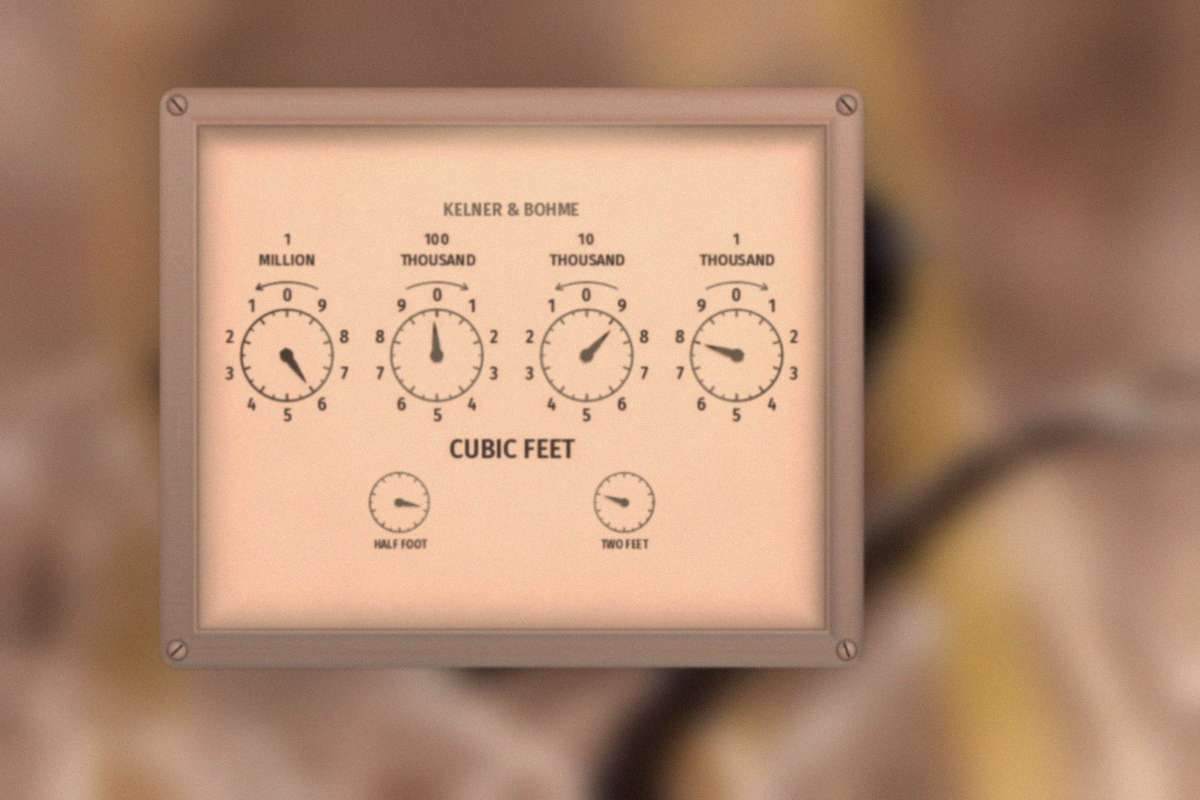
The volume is 598800
